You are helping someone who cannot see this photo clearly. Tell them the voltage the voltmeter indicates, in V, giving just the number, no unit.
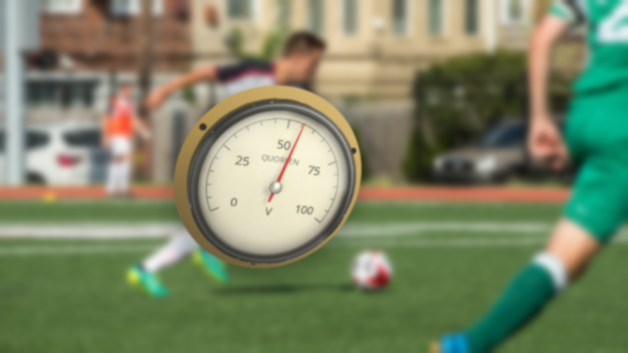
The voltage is 55
